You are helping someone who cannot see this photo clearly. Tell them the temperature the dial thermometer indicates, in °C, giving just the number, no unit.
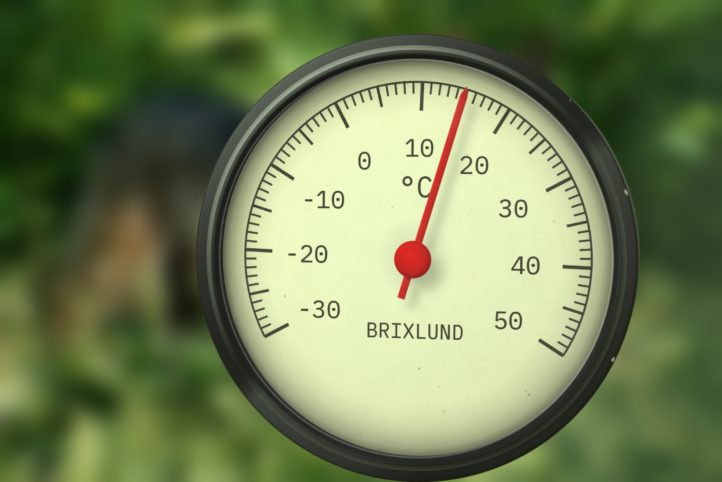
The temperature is 15
